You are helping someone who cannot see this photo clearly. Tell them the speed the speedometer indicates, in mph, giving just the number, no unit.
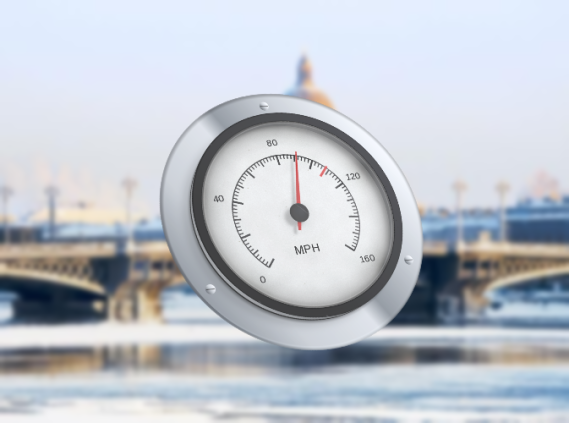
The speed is 90
